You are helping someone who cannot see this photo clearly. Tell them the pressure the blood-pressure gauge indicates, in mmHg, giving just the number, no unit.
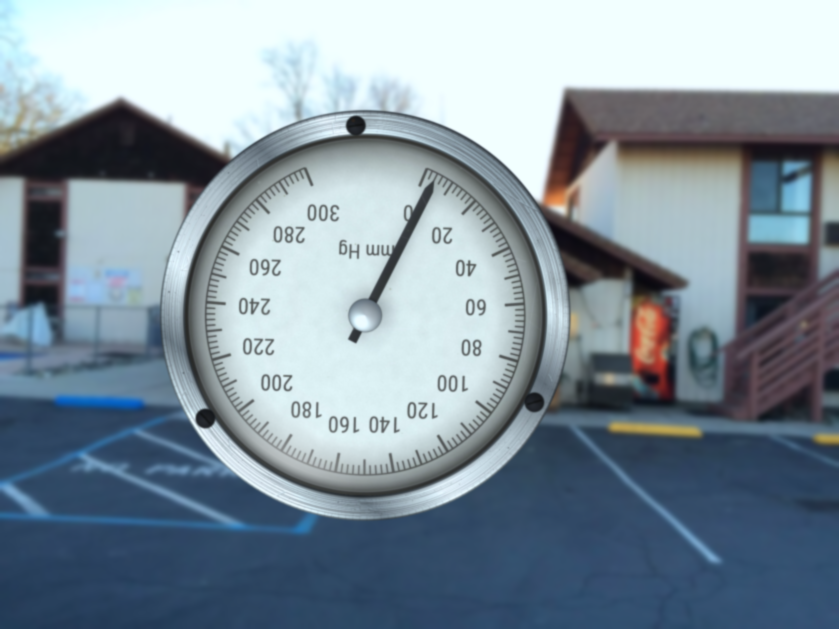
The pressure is 4
